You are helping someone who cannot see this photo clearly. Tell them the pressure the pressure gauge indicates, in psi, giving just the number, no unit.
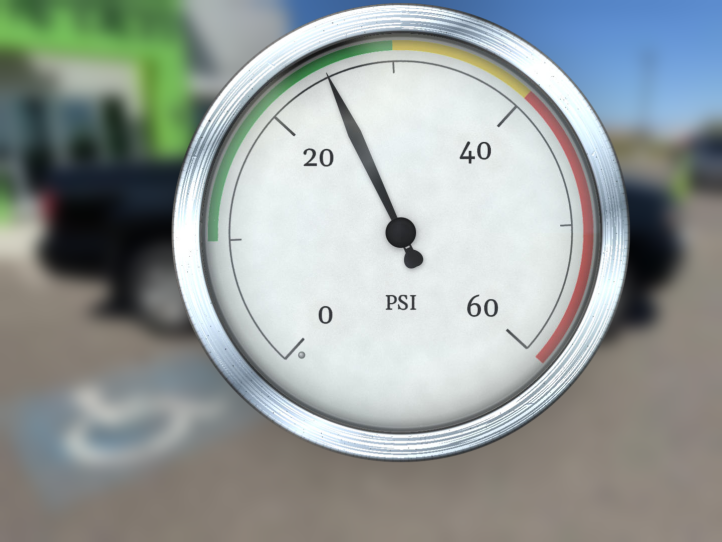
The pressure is 25
